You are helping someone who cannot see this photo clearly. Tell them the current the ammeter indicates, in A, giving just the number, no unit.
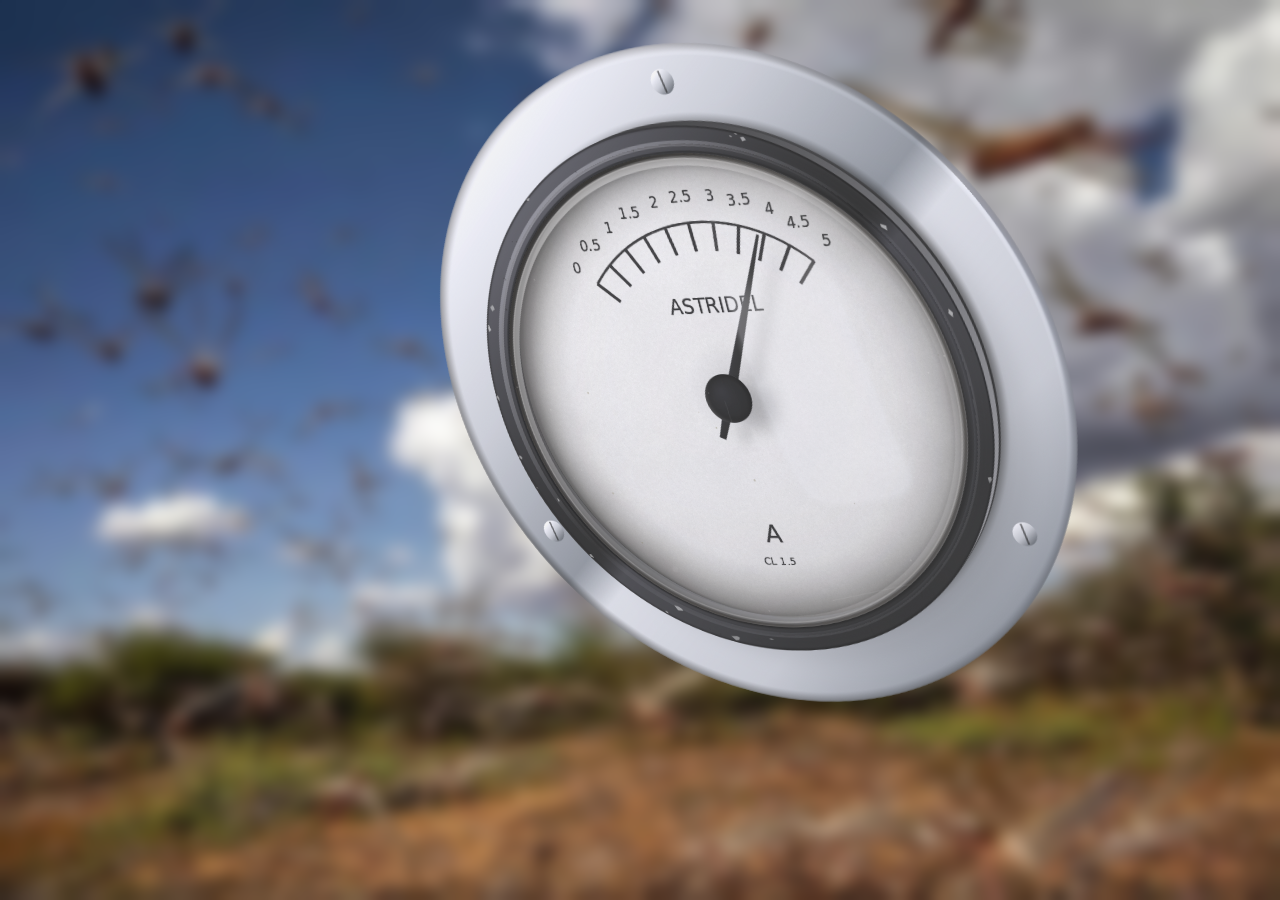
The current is 4
